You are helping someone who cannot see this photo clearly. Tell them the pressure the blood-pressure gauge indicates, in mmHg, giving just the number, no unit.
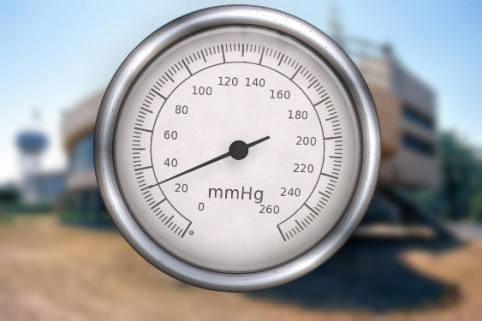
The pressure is 30
